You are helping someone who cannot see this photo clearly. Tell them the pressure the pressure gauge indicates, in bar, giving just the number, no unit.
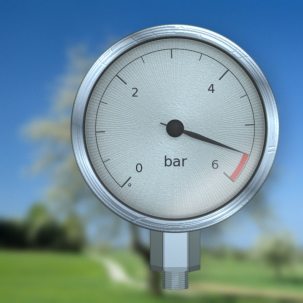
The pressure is 5.5
